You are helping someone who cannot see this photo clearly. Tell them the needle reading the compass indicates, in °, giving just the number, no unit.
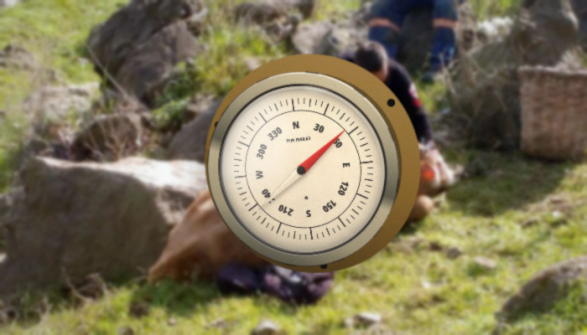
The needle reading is 55
